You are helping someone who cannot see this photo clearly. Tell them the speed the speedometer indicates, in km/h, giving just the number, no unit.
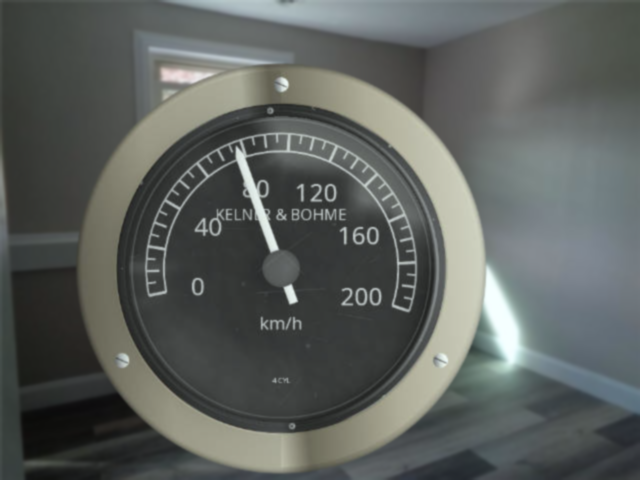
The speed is 77.5
